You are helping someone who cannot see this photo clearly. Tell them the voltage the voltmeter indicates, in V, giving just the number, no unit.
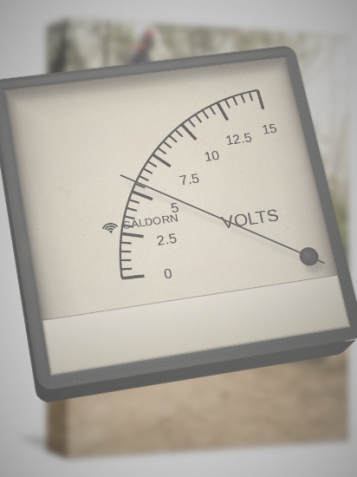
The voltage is 5.5
